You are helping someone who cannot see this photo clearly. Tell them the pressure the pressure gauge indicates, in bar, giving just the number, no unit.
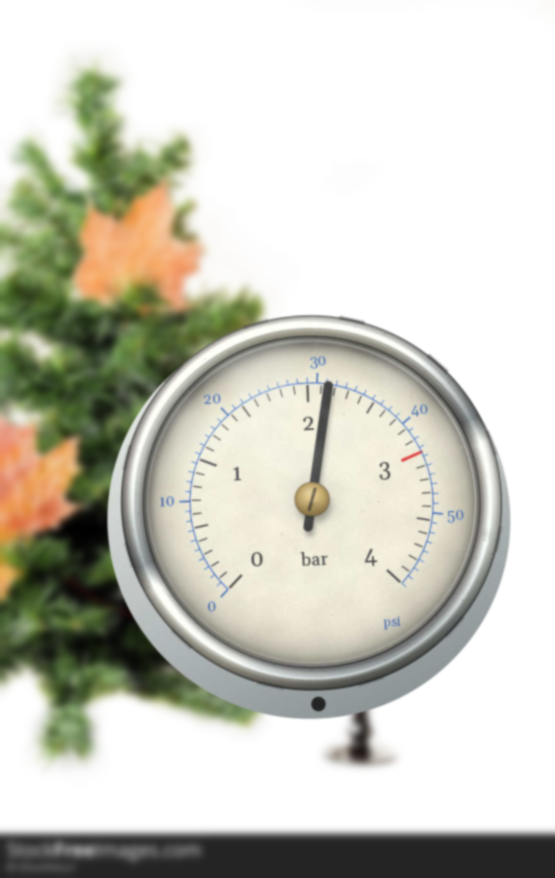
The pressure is 2.15
